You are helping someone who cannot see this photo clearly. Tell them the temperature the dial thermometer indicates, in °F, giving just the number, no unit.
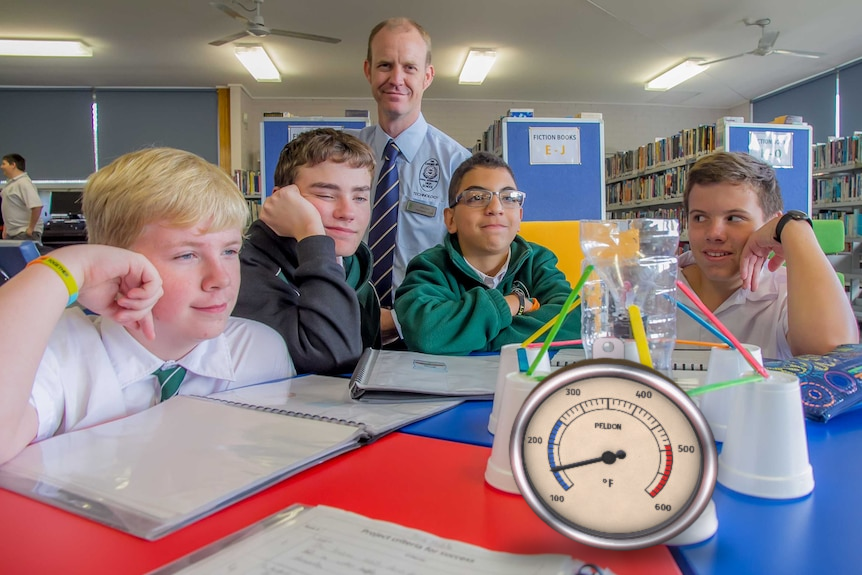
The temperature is 150
